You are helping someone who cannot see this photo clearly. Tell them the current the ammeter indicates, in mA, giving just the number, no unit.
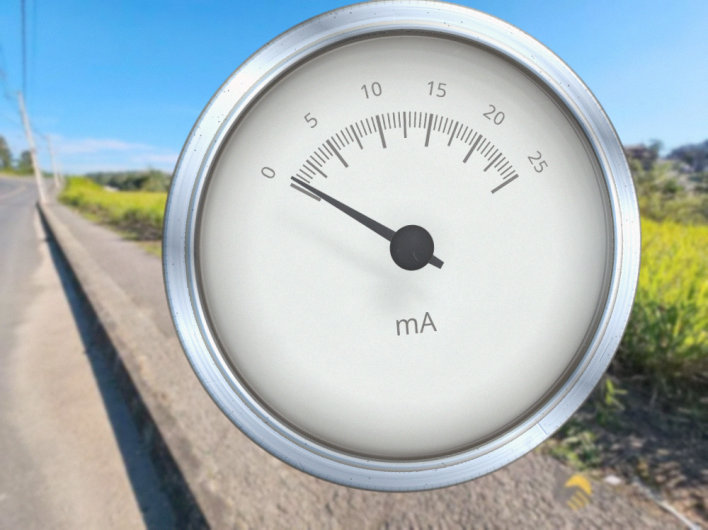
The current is 0.5
